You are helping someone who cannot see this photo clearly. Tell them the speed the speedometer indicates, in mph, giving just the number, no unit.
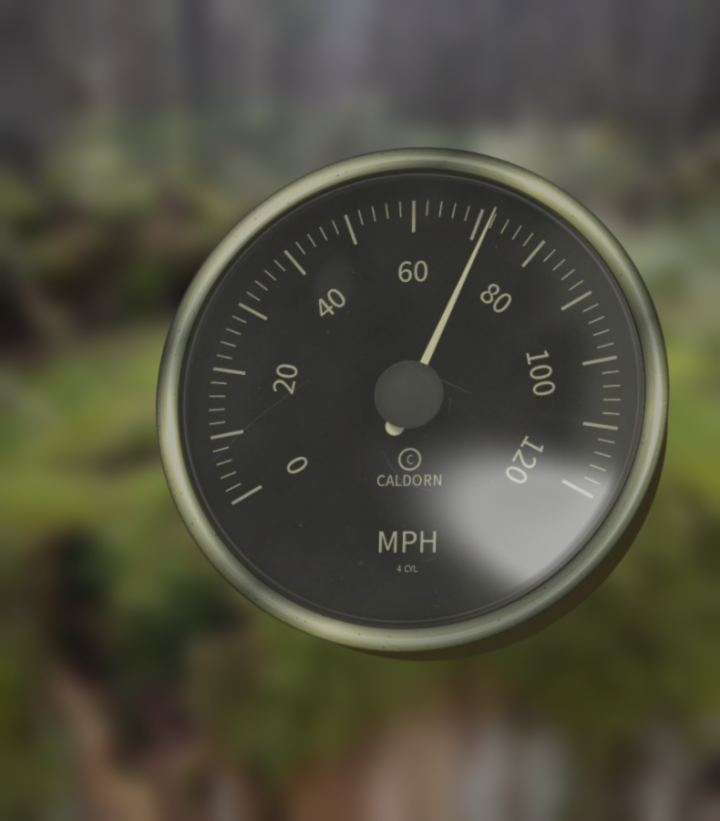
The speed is 72
